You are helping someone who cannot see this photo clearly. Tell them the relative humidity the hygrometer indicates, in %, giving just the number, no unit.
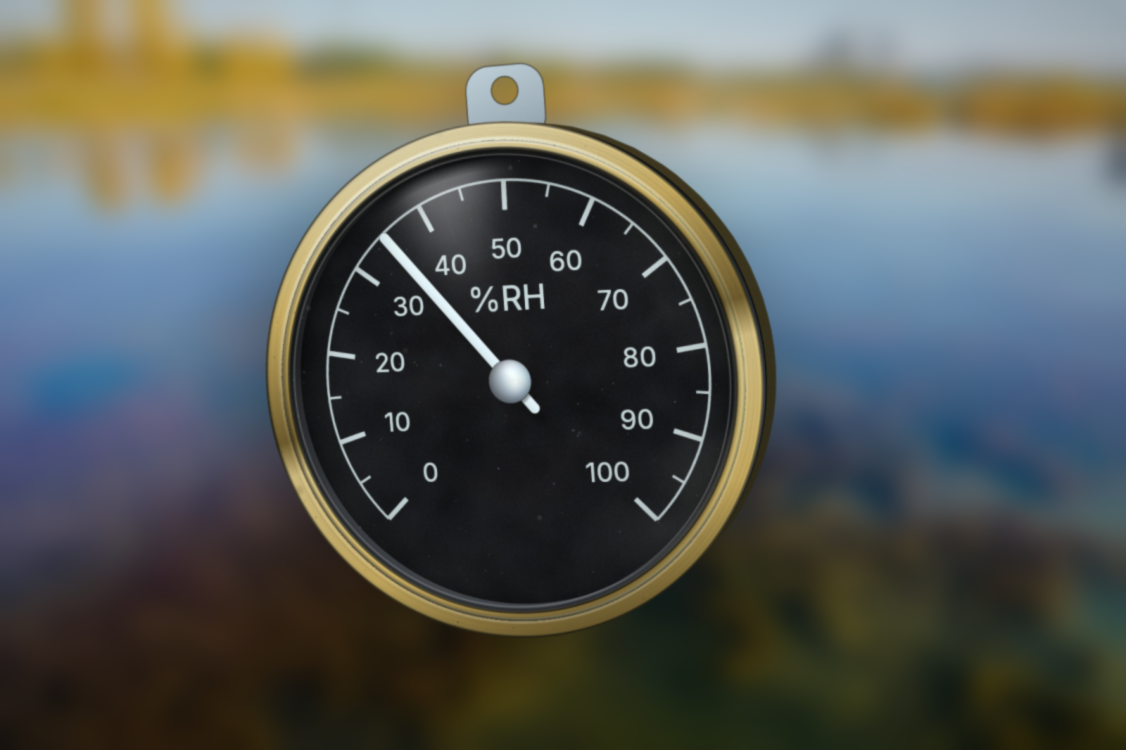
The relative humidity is 35
